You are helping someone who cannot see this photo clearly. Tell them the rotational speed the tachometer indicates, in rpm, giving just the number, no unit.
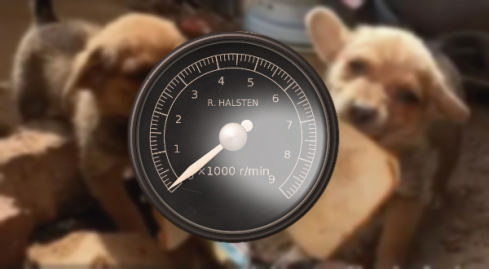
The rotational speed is 100
